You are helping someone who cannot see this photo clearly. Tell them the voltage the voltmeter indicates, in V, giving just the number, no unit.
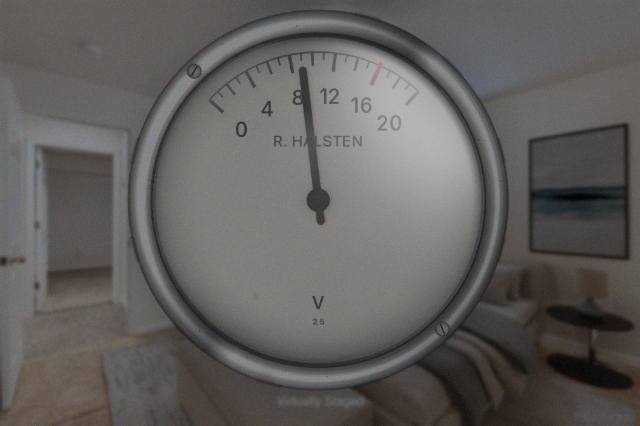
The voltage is 9
